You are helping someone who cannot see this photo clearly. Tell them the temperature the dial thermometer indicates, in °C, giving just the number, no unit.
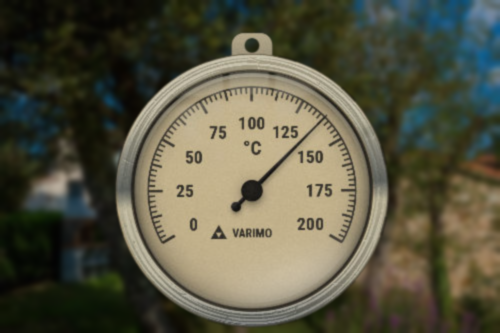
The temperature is 137.5
